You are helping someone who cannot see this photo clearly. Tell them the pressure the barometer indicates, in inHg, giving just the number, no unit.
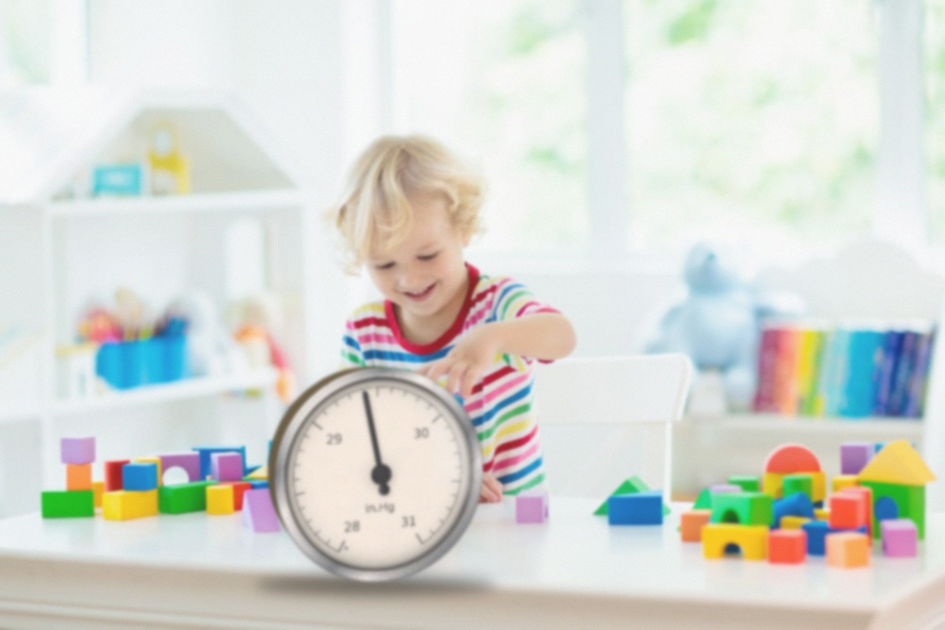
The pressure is 29.4
